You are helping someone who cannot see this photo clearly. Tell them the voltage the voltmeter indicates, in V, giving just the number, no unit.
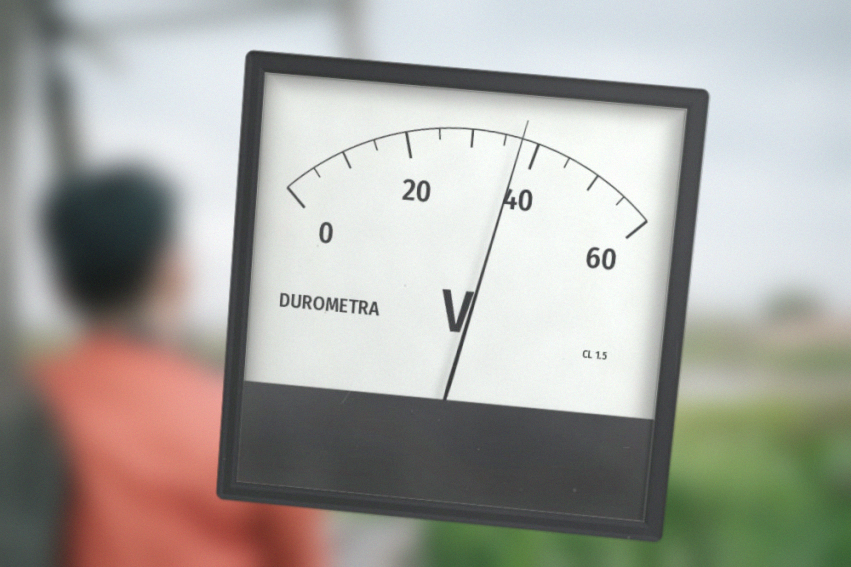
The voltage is 37.5
